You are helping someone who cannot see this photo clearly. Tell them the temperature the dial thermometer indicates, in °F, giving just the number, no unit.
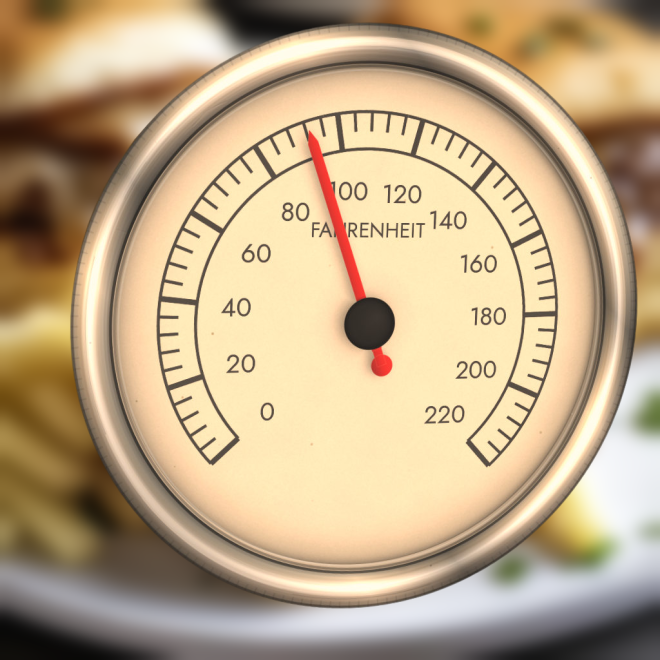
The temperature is 92
